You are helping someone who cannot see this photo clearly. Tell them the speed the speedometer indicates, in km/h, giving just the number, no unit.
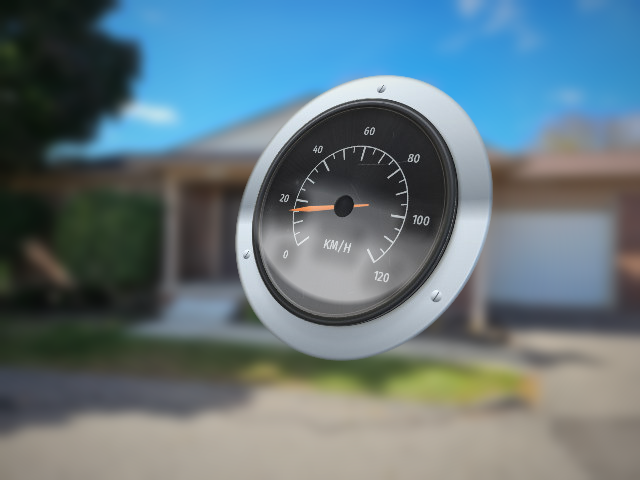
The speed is 15
